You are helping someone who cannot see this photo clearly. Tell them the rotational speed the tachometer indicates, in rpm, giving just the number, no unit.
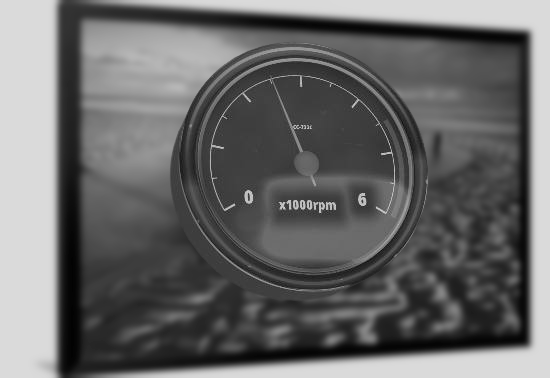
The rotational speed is 2500
